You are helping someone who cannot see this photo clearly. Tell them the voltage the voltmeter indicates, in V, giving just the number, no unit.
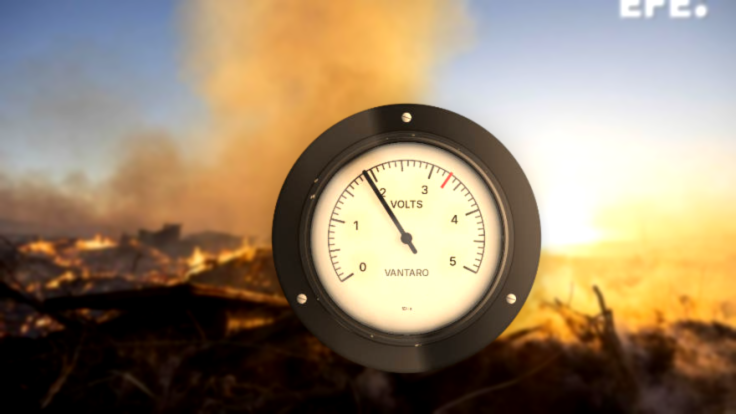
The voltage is 1.9
